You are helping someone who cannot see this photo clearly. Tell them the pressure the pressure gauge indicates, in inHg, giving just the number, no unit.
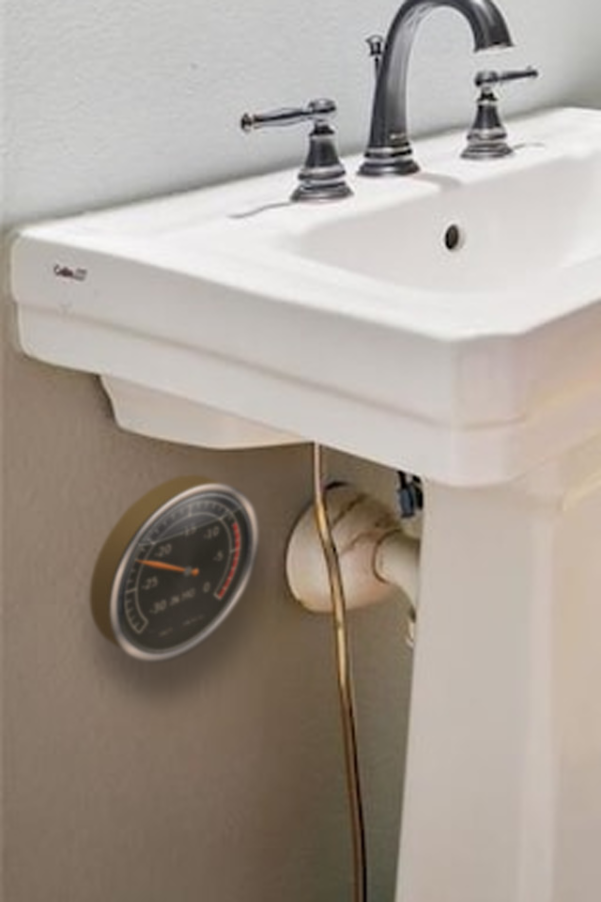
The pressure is -22
